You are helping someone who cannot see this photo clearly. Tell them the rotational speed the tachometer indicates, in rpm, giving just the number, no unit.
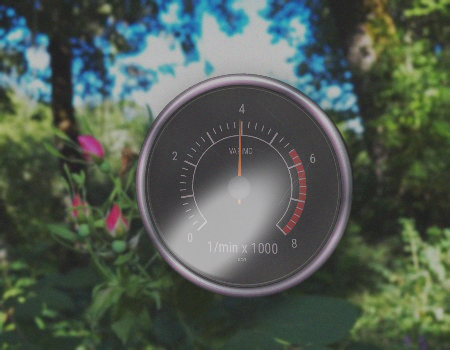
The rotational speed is 4000
